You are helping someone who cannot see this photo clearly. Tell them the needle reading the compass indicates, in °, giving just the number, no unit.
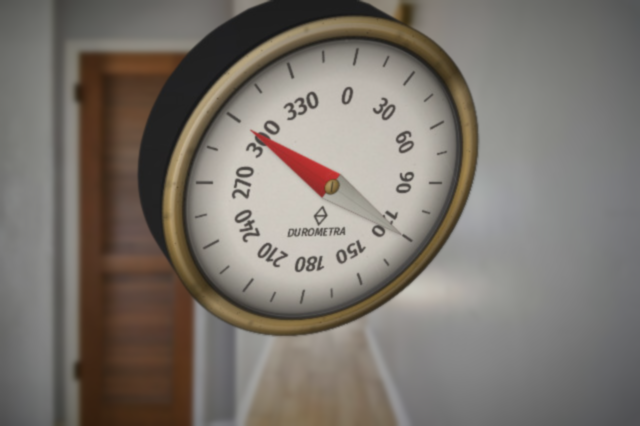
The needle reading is 300
